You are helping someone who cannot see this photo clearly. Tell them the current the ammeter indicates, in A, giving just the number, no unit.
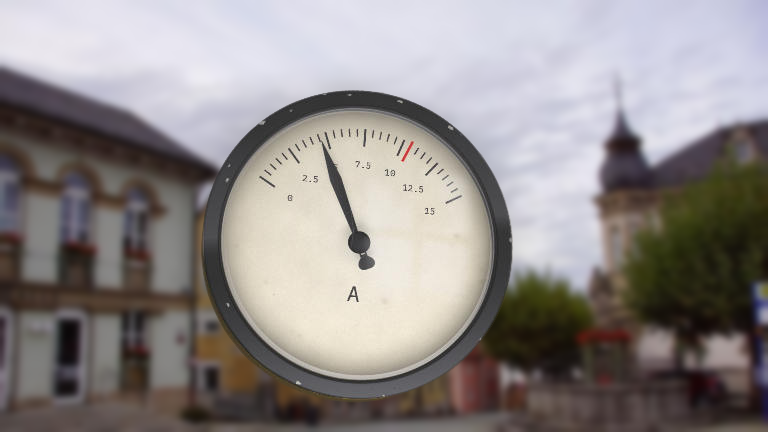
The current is 4.5
